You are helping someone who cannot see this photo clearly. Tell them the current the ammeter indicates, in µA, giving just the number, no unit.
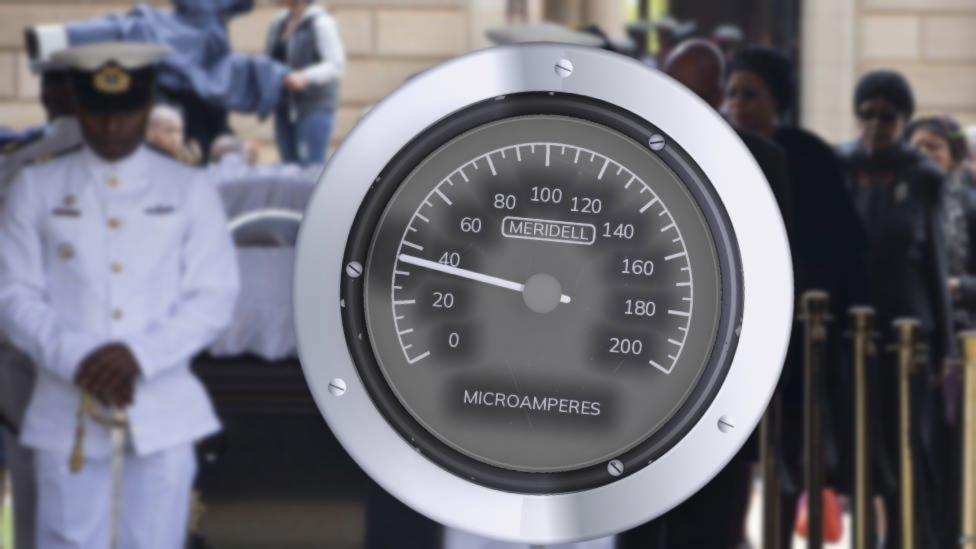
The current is 35
